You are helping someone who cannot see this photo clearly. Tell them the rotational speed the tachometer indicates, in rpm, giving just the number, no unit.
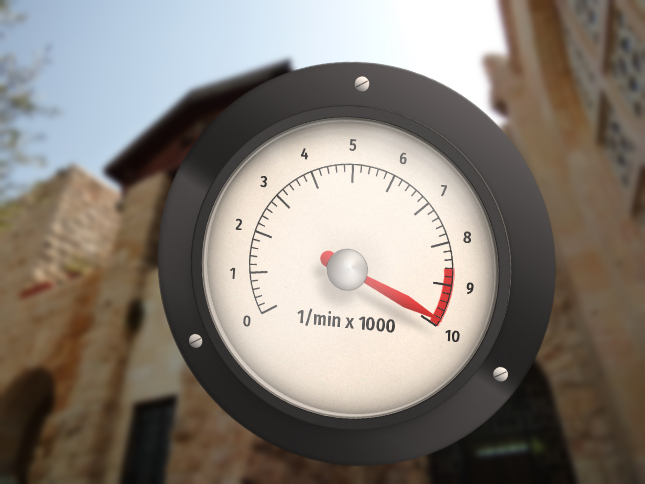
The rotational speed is 9800
